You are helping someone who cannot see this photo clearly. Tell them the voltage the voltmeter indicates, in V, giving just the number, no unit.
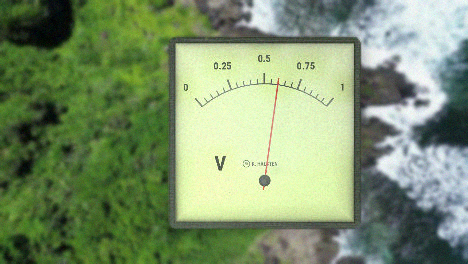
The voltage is 0.6
